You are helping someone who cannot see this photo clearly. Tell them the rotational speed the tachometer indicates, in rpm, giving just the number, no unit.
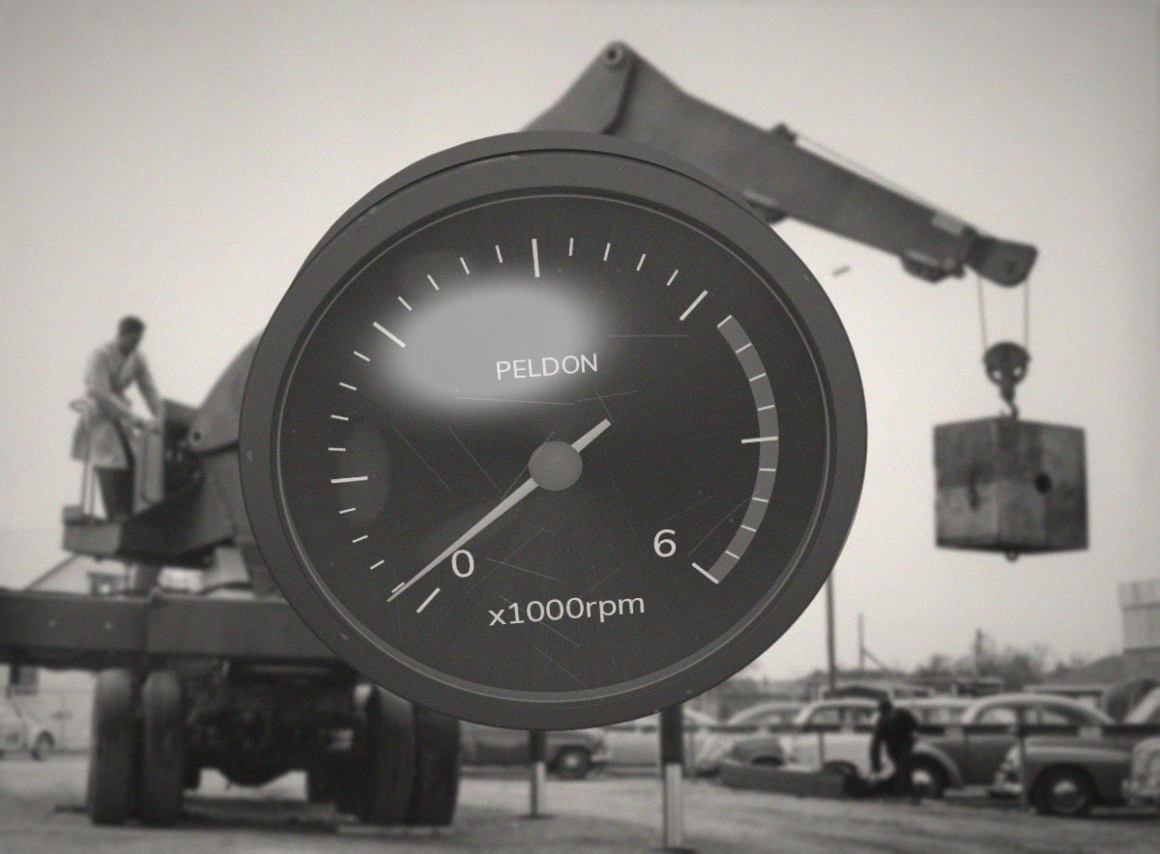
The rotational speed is 200
